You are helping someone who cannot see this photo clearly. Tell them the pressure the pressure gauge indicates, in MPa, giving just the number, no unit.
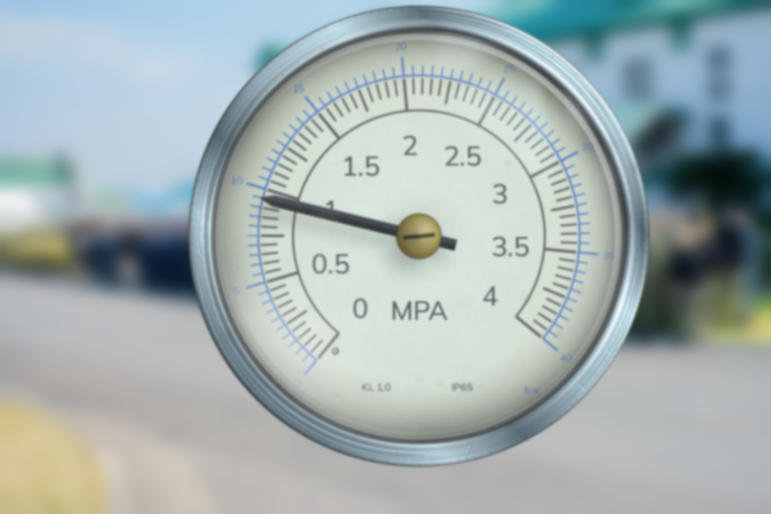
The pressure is 0.95
